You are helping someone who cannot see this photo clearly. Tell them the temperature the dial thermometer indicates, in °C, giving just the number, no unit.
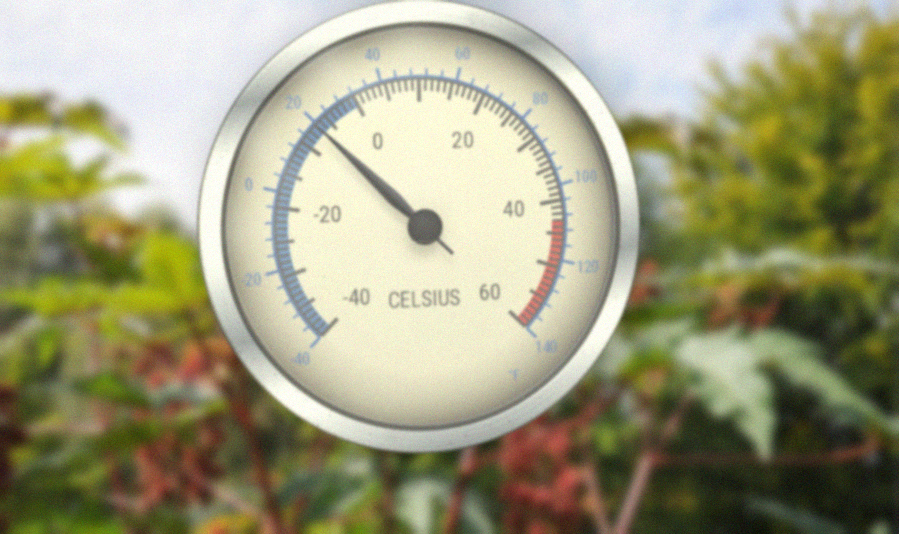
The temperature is -7
